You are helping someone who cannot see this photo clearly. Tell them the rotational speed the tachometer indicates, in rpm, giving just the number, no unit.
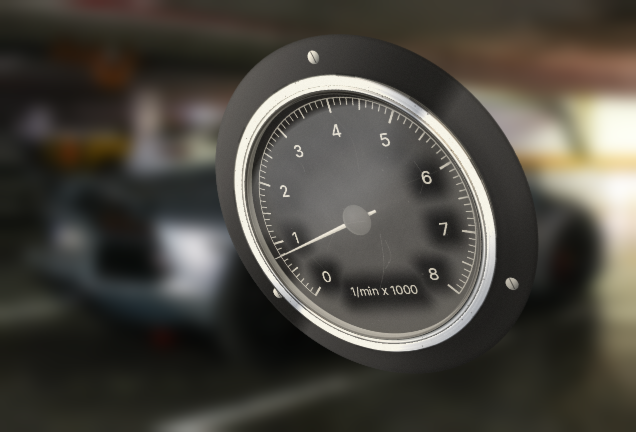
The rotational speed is 800
